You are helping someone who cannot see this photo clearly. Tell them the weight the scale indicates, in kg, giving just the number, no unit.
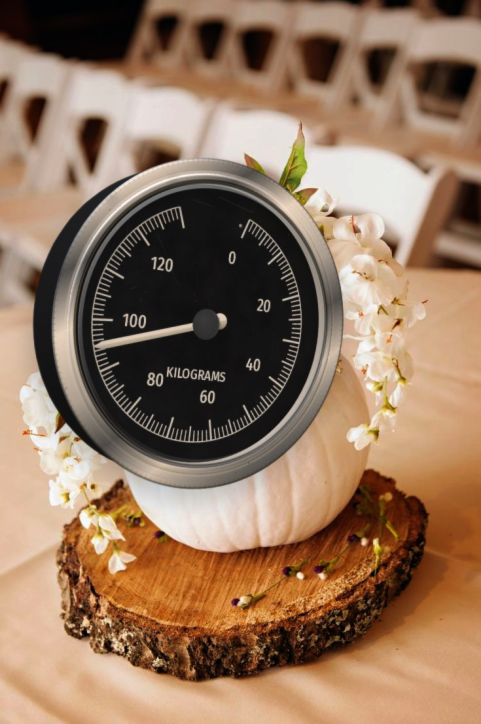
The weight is 95
